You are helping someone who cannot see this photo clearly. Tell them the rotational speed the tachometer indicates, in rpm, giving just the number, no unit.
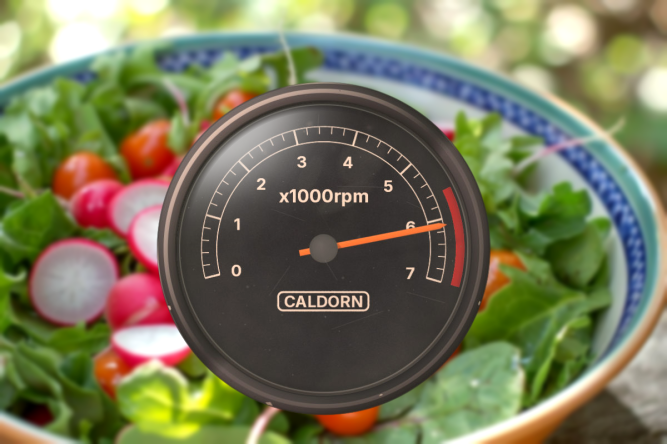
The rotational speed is 6100
